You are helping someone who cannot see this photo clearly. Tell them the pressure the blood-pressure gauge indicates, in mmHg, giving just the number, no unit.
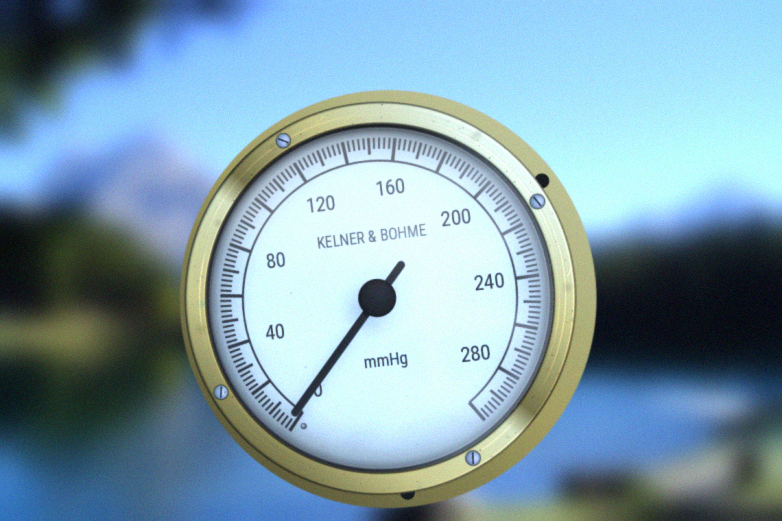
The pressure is 2
